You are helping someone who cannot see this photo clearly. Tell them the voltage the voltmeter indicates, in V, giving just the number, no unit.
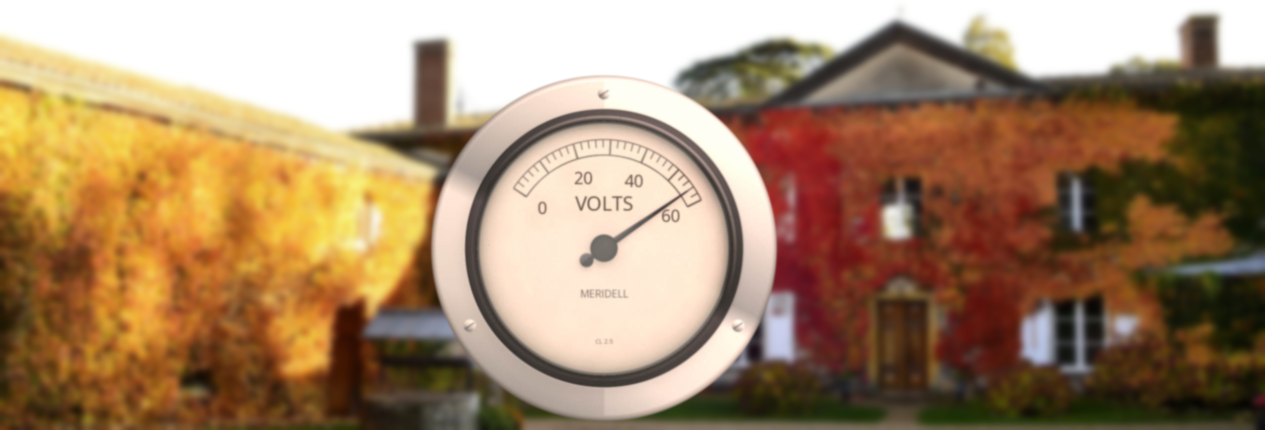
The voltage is 56
